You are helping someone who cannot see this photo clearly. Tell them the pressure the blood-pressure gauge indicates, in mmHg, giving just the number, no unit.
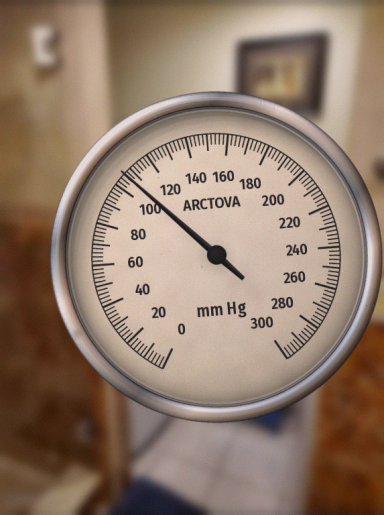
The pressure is 106
